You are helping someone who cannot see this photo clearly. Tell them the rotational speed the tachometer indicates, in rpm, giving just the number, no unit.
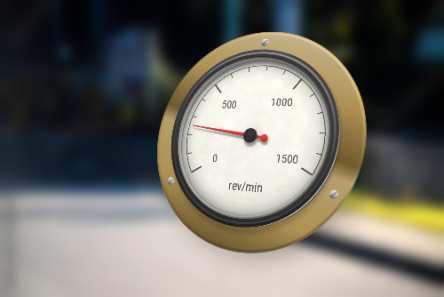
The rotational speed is 250
